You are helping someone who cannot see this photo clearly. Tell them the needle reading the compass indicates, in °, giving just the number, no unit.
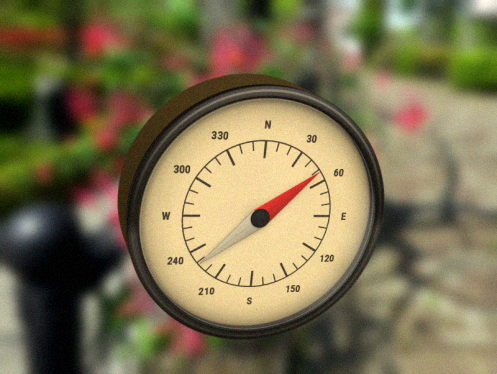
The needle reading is 50
